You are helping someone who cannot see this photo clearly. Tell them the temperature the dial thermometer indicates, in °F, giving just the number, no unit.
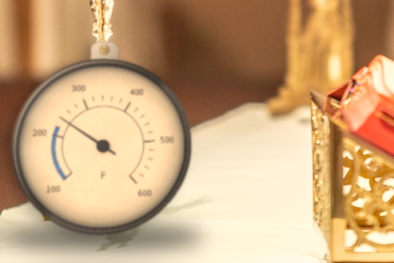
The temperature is 240
